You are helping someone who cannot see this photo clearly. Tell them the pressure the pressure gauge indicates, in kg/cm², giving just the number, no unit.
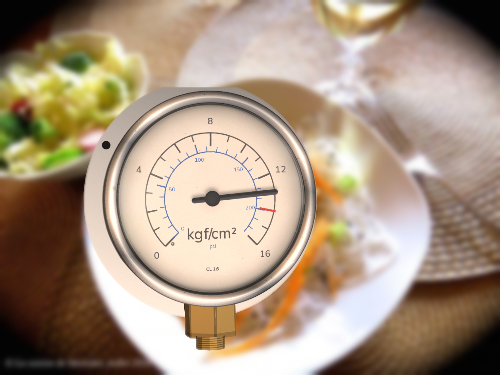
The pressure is 13
